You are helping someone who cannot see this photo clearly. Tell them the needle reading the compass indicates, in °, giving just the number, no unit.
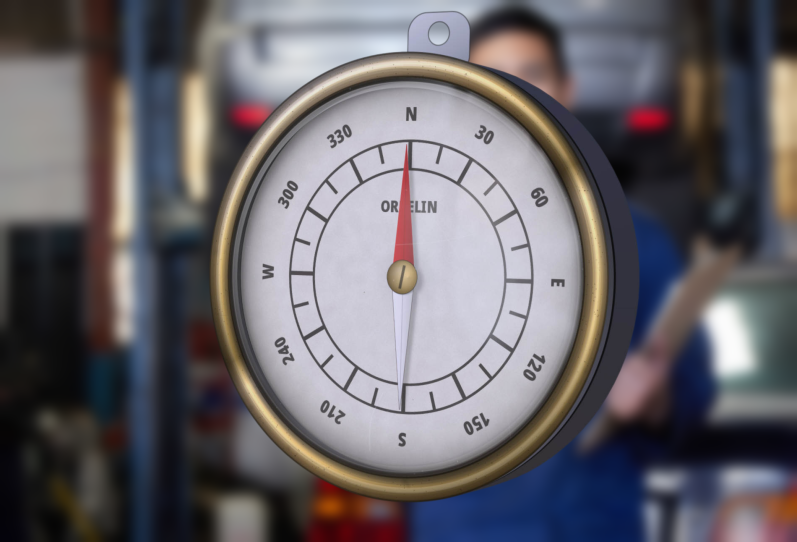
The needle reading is 0
